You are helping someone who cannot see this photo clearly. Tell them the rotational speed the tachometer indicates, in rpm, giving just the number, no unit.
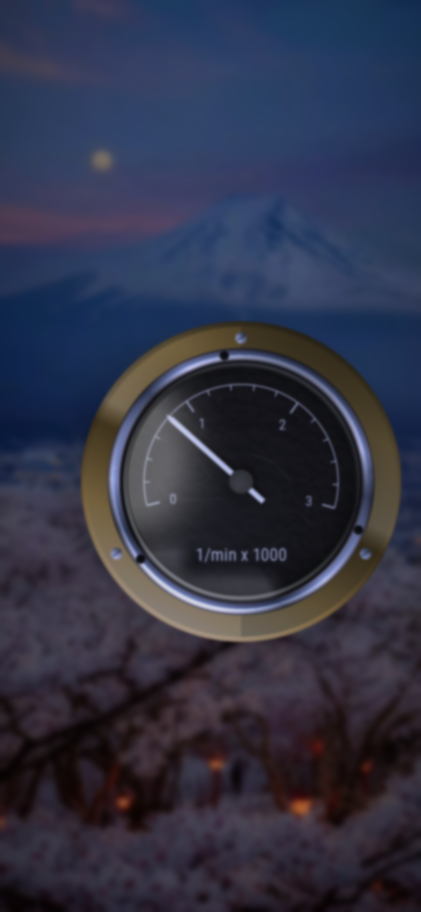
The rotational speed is 800
